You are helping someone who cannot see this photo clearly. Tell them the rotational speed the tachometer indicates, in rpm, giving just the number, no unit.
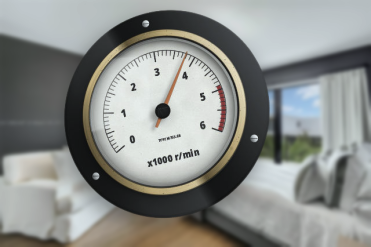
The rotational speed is 3800
